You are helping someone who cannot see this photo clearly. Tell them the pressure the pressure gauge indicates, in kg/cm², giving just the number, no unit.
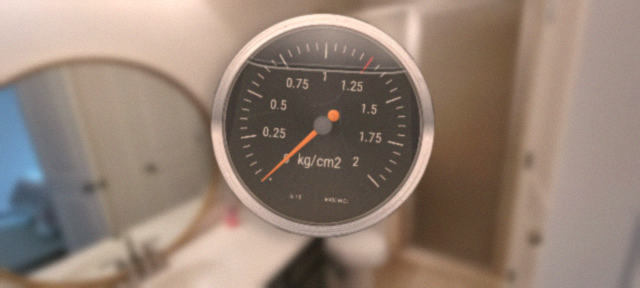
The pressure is 0
